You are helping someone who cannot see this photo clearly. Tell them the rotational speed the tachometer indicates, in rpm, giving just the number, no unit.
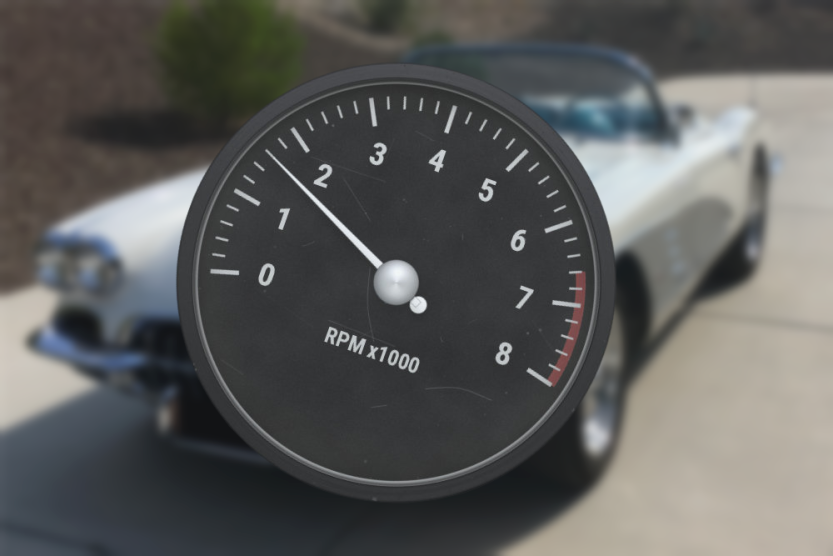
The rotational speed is 1600
